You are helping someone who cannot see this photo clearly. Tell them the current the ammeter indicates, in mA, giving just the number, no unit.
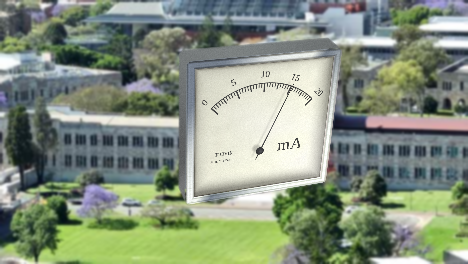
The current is 15
